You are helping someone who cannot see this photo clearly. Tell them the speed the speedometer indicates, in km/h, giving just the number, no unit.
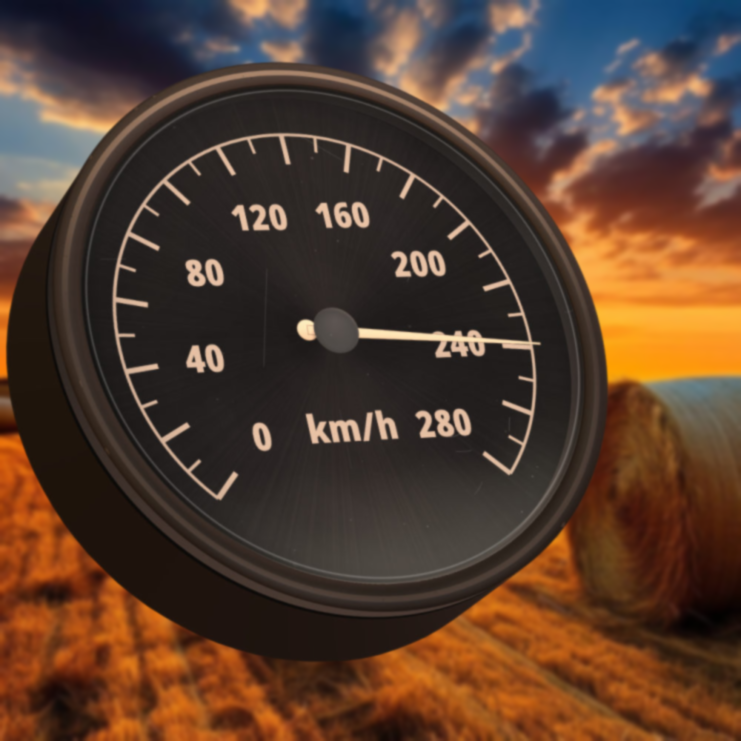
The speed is 240
